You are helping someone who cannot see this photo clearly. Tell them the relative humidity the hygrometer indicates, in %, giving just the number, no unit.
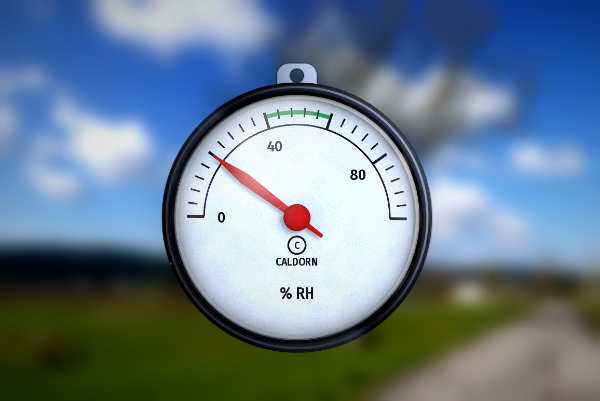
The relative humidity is 20
